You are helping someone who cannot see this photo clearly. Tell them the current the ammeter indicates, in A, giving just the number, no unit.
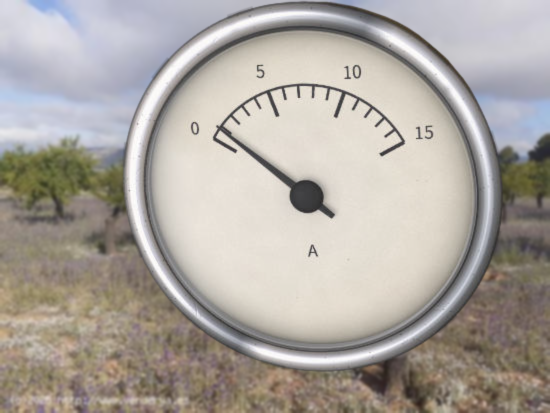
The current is 1
